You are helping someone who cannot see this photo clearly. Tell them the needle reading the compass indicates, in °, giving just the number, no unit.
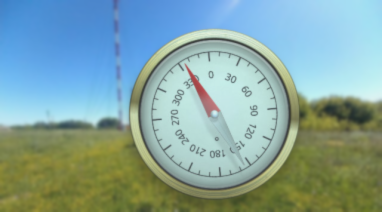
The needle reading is 335
